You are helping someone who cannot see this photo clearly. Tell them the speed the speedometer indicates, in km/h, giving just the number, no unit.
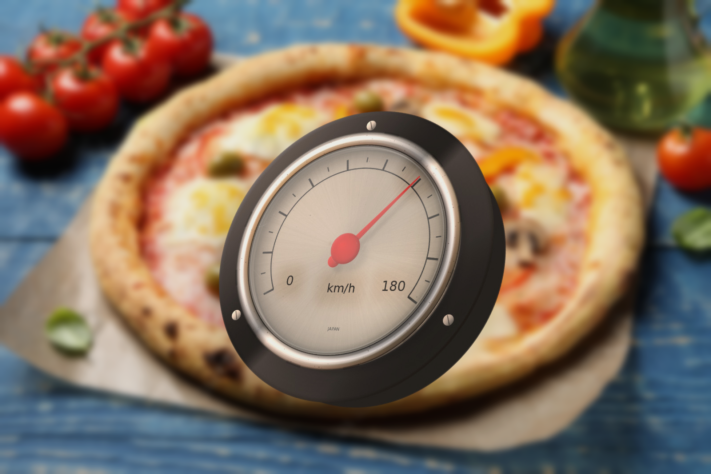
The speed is 120
